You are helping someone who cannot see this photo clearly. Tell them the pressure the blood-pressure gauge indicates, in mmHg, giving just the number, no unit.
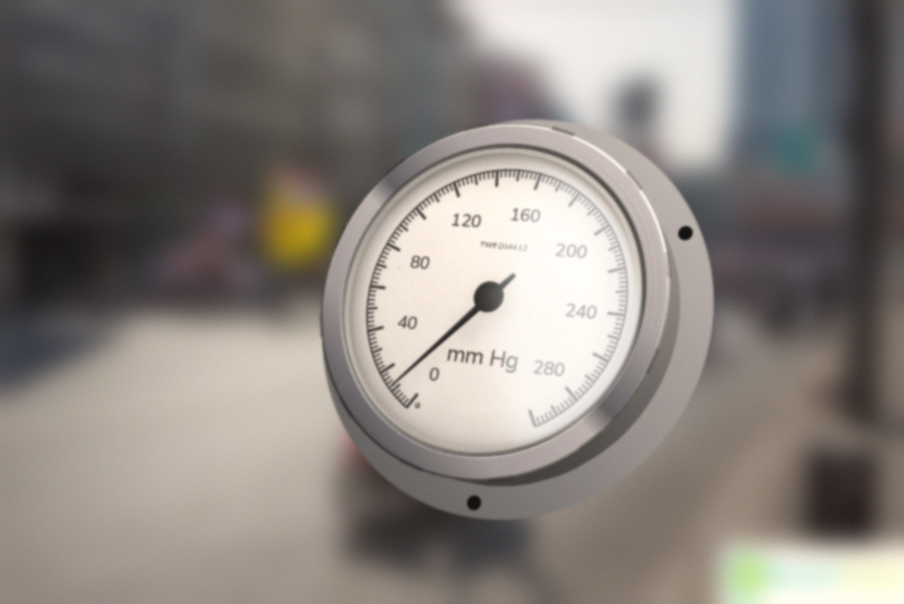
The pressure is 10
